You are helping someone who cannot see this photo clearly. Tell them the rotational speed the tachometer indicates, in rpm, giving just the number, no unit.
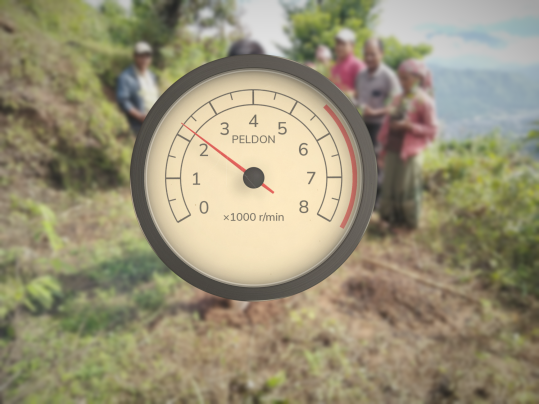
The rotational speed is 2250
